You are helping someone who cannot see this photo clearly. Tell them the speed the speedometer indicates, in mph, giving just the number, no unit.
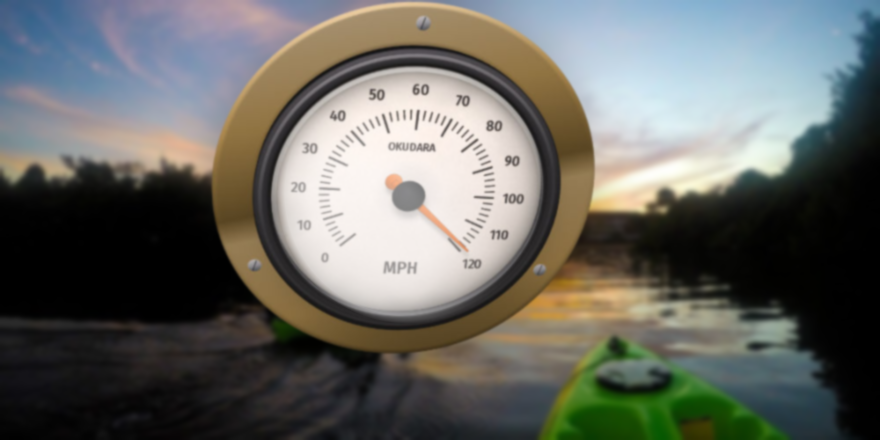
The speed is 118
